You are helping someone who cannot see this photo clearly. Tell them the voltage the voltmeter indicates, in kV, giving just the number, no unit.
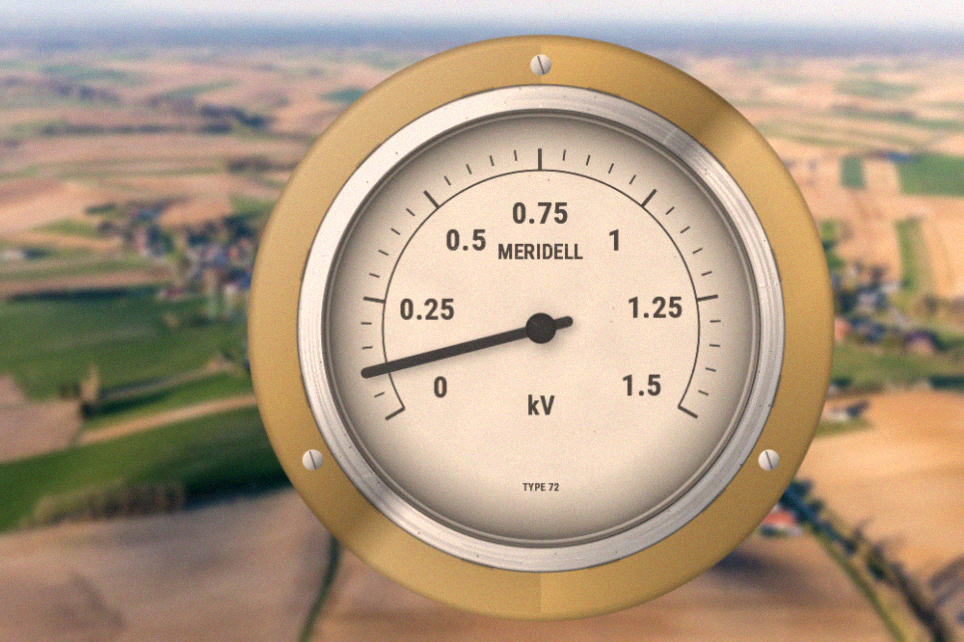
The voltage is 0.1
